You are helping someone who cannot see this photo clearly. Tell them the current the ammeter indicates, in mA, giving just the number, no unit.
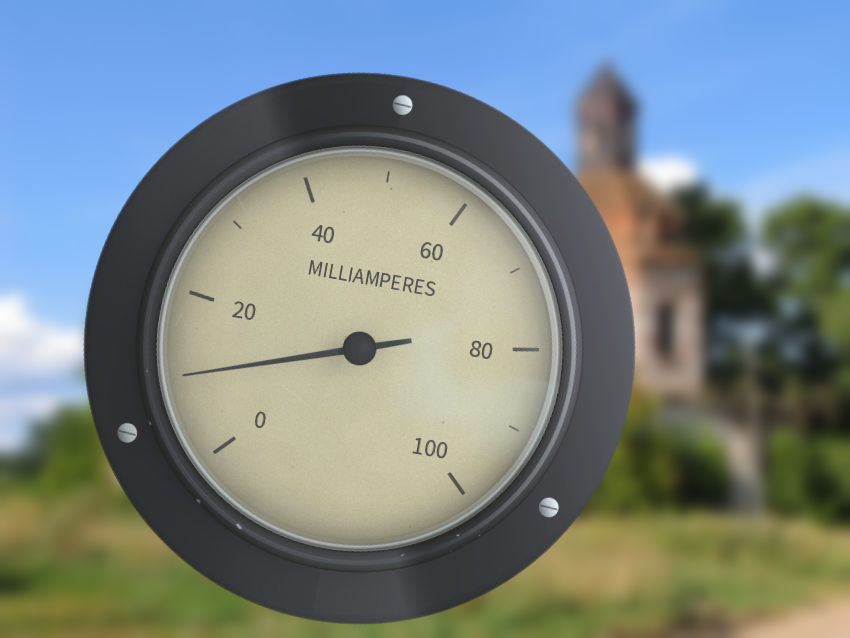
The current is 10
